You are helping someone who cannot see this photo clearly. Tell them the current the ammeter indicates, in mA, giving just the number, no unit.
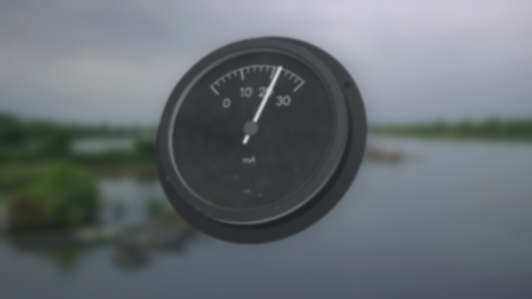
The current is 22
